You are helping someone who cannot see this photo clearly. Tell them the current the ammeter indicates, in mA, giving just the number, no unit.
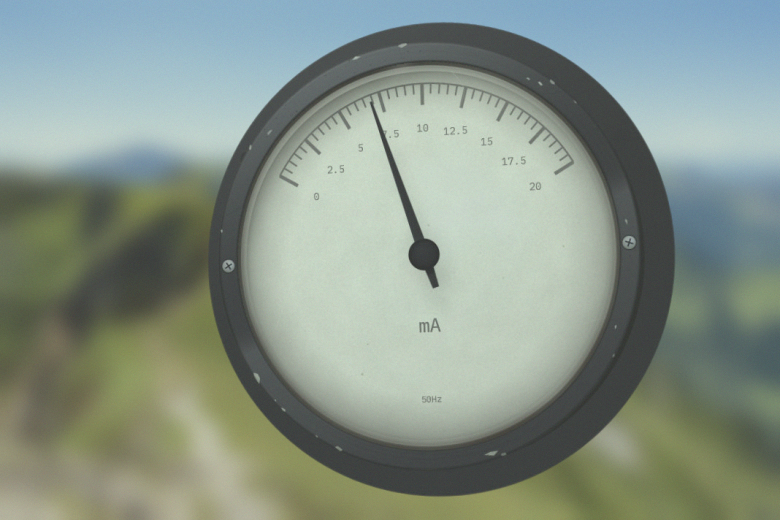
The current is 7
